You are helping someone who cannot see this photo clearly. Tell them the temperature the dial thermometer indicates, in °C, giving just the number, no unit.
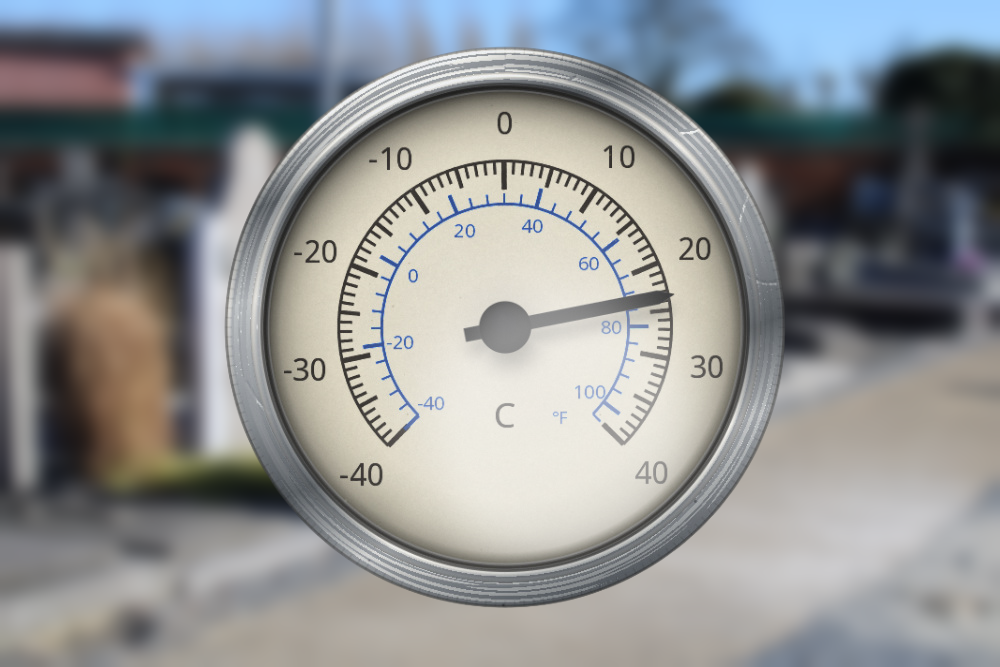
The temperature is 23.5
